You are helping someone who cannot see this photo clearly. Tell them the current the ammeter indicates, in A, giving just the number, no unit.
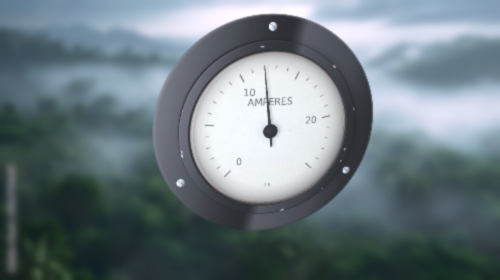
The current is 12
